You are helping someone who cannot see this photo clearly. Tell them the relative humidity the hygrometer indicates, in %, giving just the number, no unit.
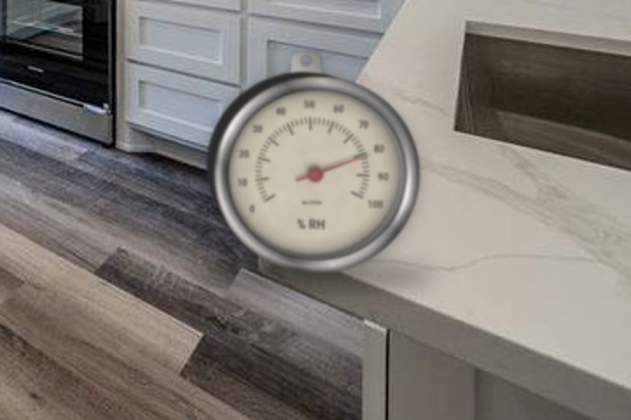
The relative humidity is 80
